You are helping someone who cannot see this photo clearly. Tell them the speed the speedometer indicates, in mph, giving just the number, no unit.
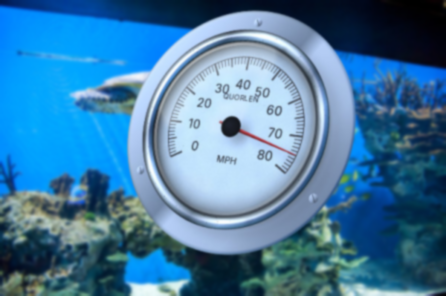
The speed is 75
